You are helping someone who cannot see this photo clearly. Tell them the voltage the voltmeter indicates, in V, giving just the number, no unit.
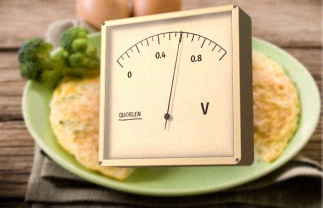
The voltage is 0.6
